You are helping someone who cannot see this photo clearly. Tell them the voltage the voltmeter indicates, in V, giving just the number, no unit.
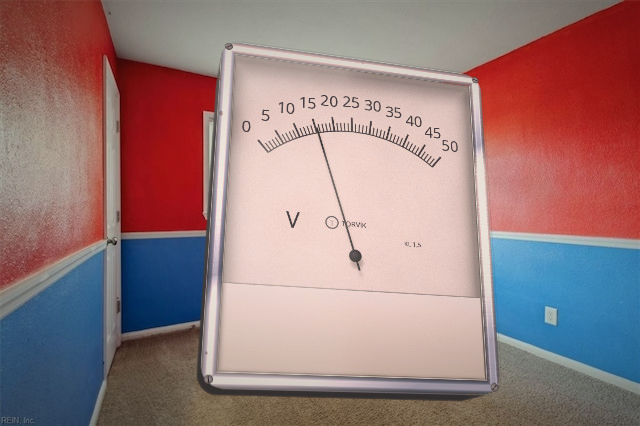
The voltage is 15
